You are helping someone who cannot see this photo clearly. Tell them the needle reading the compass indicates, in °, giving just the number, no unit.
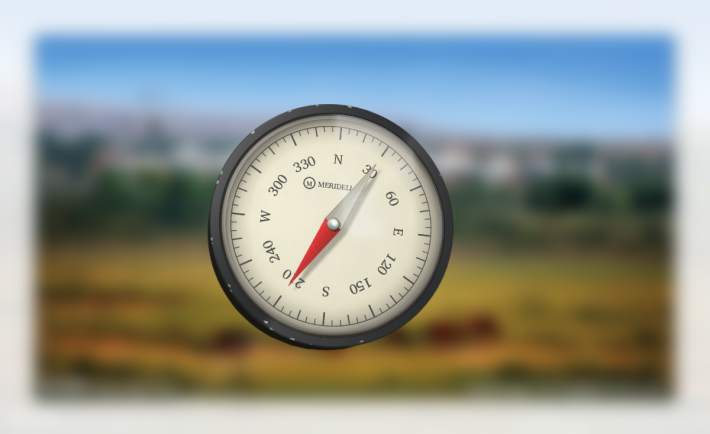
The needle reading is 210
